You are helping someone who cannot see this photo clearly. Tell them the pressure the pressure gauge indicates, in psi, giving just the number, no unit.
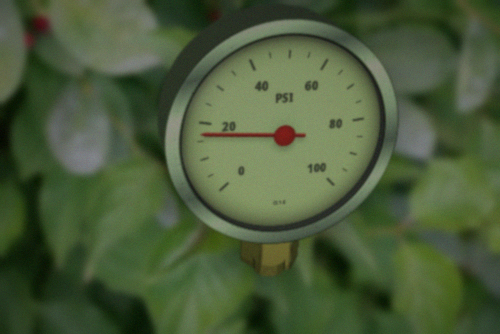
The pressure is 17.5
